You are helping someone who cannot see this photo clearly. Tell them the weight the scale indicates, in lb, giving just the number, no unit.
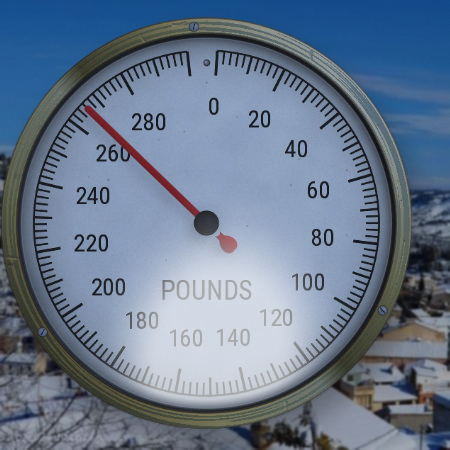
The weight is 266
